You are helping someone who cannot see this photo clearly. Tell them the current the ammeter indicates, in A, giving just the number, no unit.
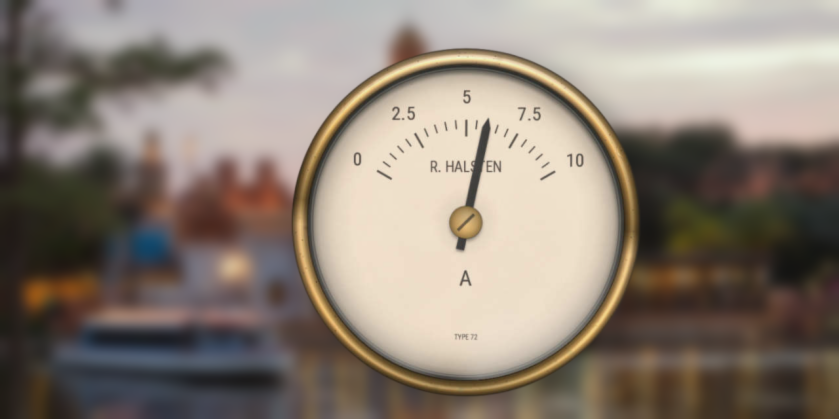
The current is 6
